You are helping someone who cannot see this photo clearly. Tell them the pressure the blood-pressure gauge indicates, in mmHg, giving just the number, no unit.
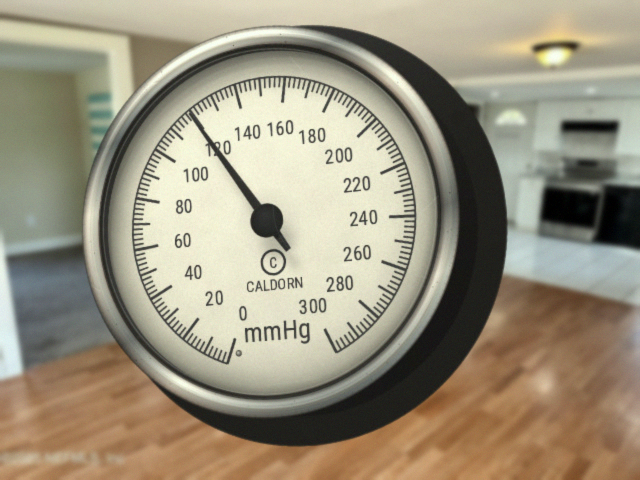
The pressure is 120
